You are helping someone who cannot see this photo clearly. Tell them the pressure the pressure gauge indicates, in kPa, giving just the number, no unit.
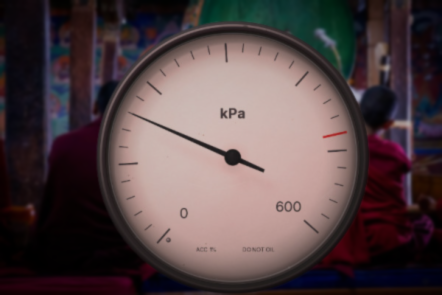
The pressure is 160
